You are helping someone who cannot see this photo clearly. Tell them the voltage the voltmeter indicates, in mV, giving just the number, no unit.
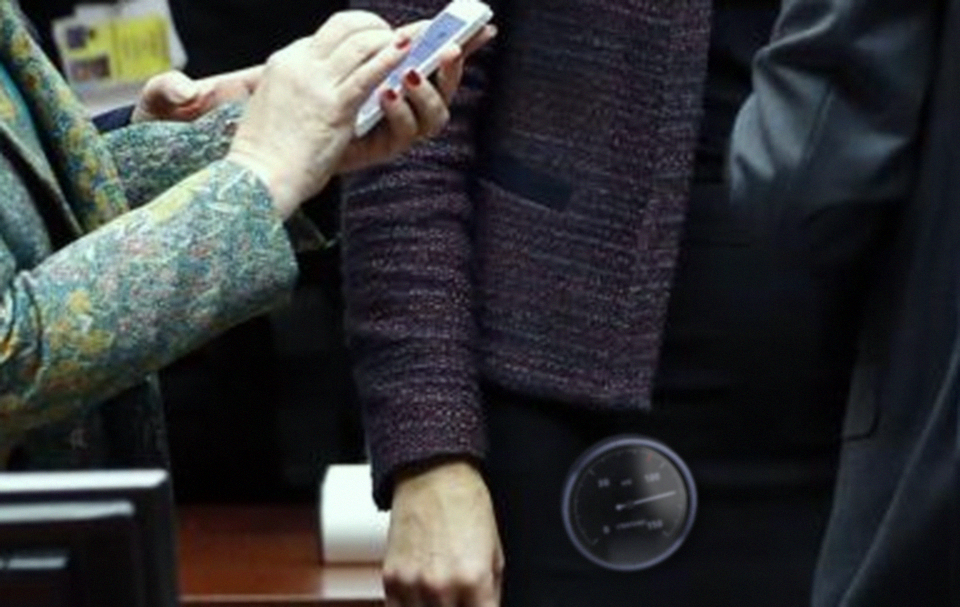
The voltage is 120
